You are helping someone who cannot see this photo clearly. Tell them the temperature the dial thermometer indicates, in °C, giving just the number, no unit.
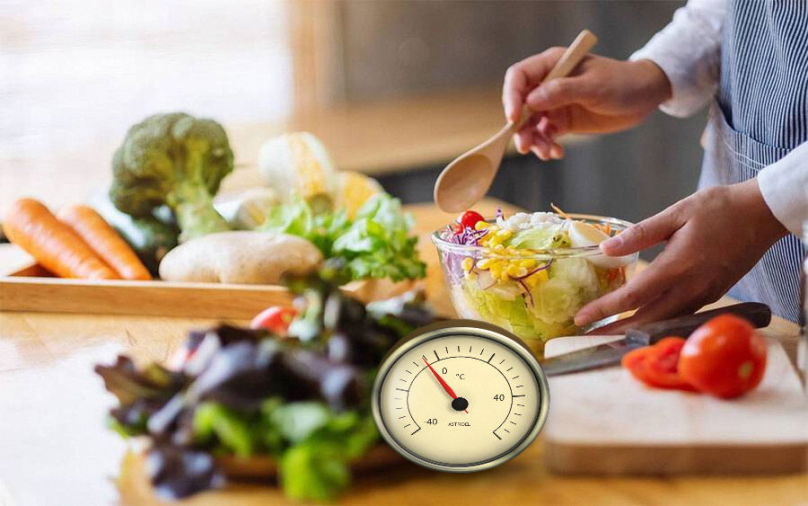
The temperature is -4
